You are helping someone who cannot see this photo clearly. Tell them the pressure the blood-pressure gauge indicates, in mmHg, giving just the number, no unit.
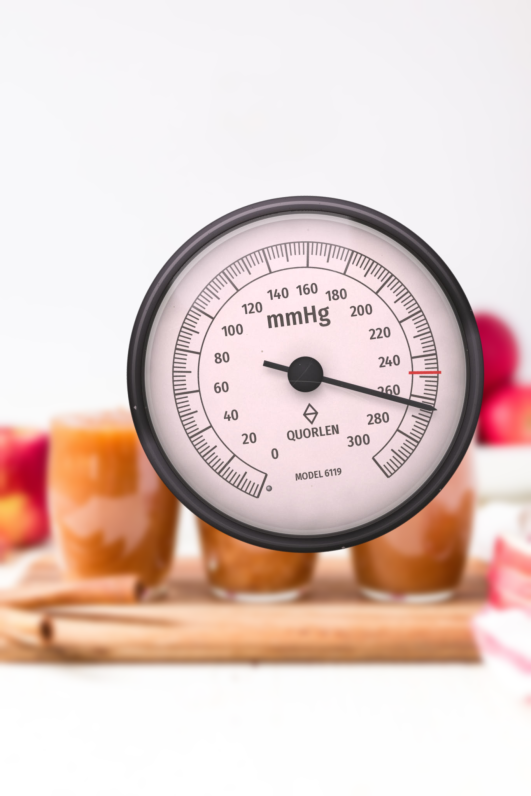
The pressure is 264
